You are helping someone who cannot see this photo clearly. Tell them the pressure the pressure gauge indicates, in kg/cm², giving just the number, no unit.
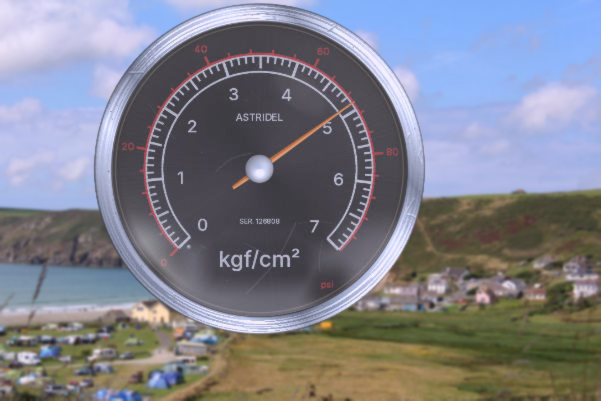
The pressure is 4.9
